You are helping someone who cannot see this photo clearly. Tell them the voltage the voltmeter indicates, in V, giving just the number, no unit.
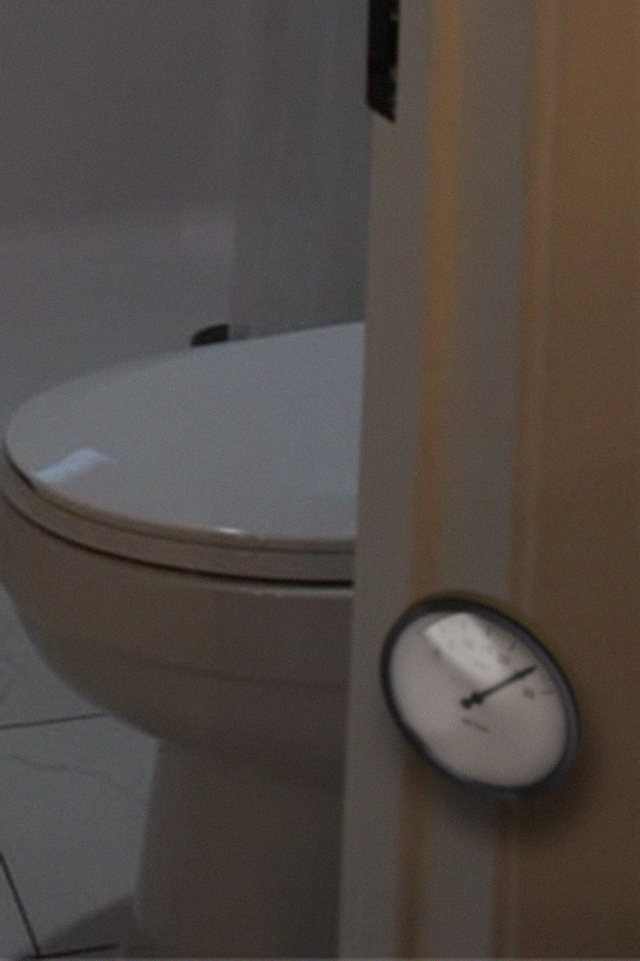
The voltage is 25
